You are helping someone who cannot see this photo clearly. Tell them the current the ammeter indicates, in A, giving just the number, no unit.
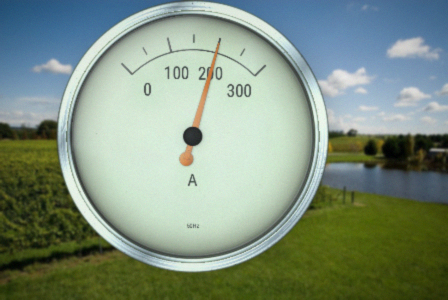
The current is 200
